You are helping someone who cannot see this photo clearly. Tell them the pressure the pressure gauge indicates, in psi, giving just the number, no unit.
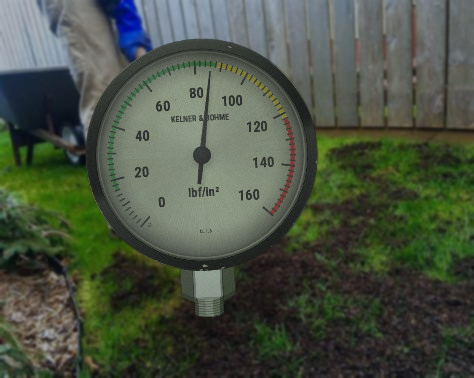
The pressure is 86
